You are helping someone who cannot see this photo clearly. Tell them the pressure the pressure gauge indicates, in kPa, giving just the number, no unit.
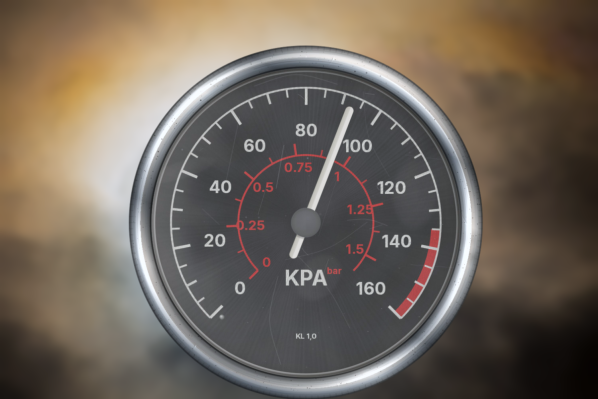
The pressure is 92.5
